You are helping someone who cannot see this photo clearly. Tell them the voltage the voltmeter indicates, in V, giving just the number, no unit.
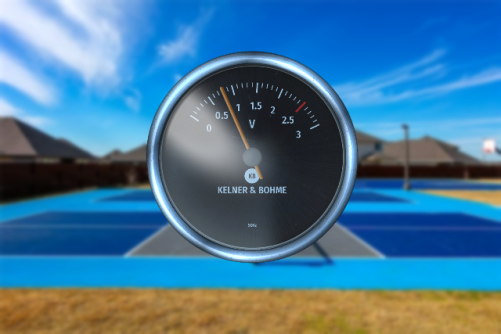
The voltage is 0.8
